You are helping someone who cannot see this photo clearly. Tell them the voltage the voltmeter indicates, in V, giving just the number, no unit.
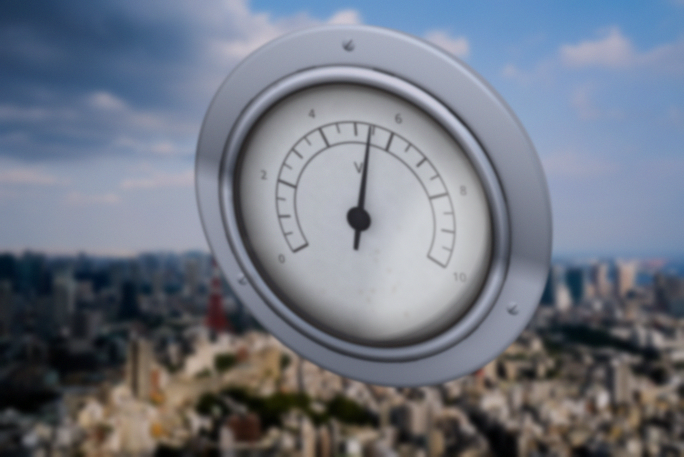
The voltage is 5.5
